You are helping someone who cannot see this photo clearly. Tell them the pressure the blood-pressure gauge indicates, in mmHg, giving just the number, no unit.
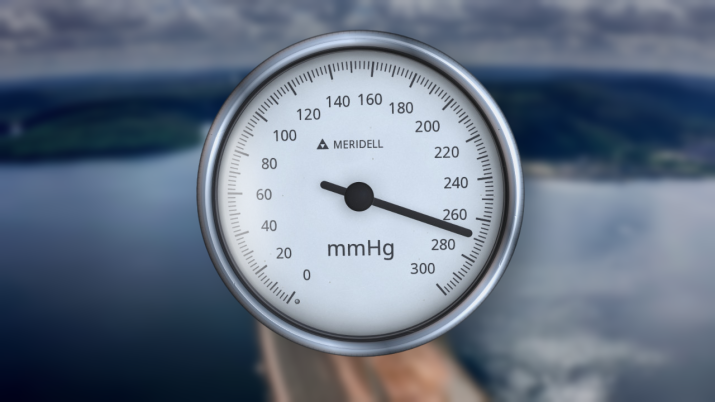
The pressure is 268
